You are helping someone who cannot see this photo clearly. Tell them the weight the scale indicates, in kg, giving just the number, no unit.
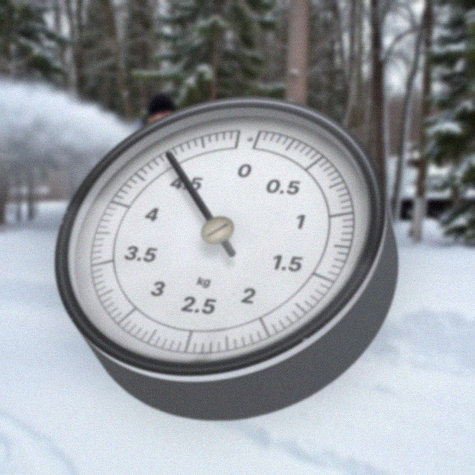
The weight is 4.5
